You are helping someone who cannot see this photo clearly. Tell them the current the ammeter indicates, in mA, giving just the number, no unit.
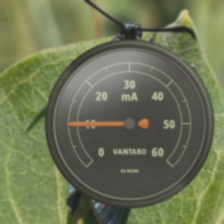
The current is 10
